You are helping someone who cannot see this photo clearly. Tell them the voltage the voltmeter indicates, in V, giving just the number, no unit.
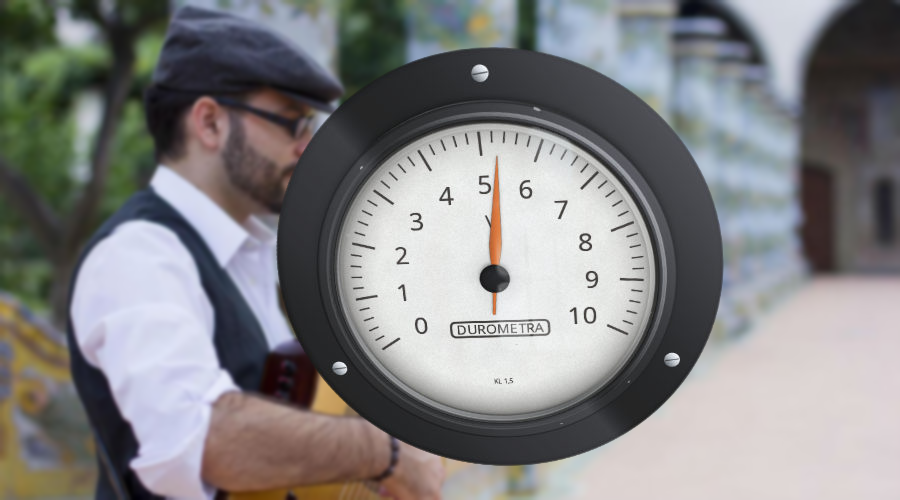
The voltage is 5.3
